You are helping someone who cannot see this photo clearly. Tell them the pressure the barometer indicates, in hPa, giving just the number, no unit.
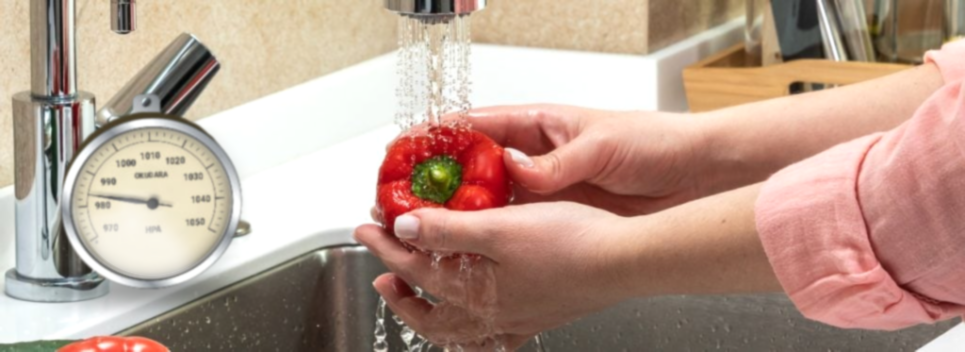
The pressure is 984
